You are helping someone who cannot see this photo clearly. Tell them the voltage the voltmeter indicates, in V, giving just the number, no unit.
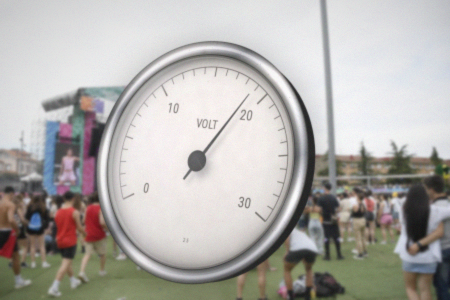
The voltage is 19
